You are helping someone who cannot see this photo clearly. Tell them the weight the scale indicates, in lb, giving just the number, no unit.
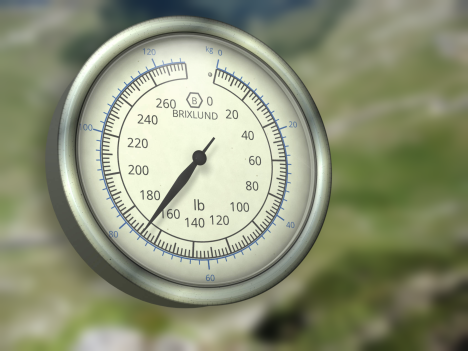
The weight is 168
